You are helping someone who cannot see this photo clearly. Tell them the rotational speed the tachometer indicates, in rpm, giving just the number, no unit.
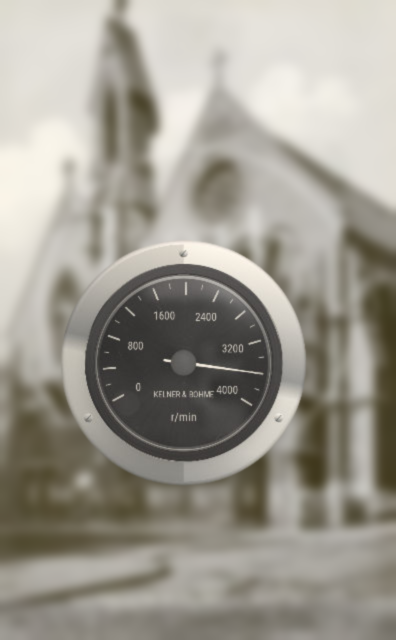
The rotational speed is 3600
